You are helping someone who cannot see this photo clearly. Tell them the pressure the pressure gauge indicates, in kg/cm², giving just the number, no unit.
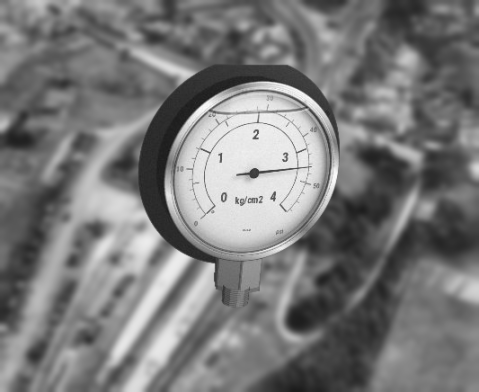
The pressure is 3.25
